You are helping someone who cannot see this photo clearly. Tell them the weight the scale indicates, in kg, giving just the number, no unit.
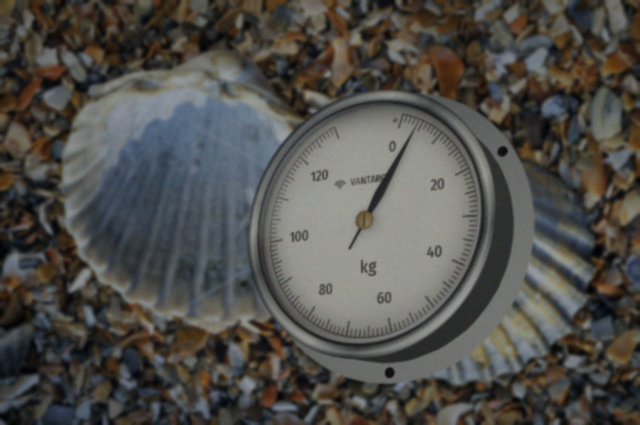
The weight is 5
